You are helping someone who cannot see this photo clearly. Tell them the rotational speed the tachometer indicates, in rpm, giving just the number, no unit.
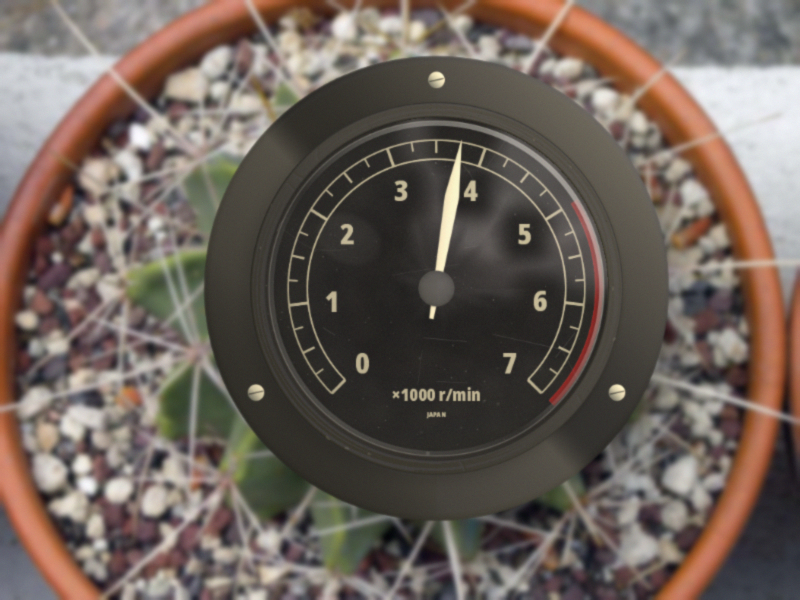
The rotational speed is 3750
